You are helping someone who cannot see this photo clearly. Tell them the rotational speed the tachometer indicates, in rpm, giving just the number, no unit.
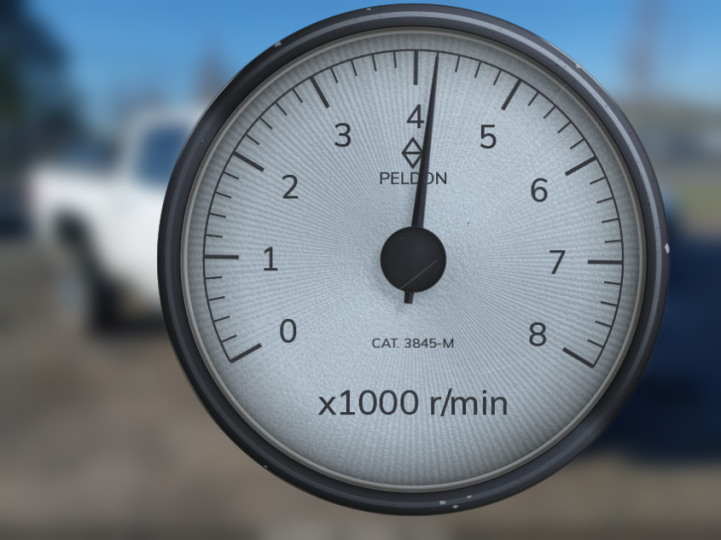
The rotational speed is 4200
